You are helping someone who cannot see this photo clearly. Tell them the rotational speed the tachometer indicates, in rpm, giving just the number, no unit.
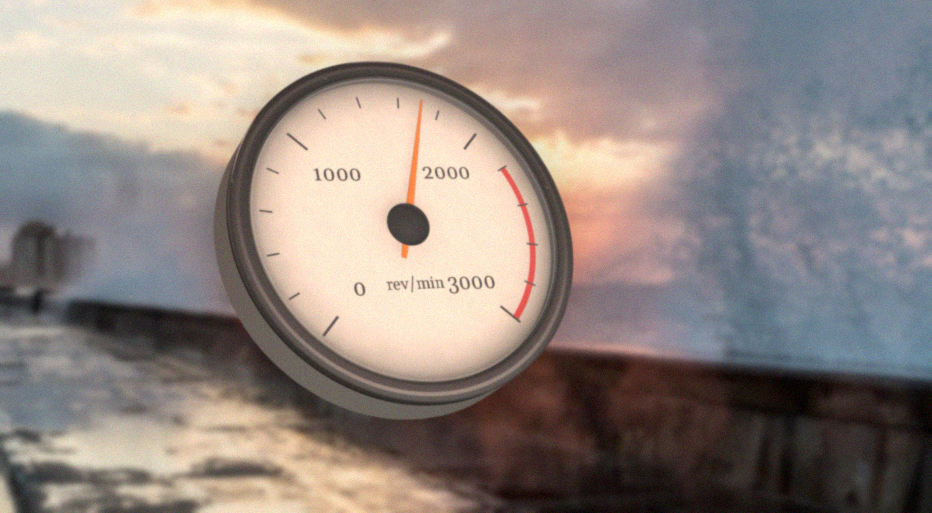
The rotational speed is 1700
